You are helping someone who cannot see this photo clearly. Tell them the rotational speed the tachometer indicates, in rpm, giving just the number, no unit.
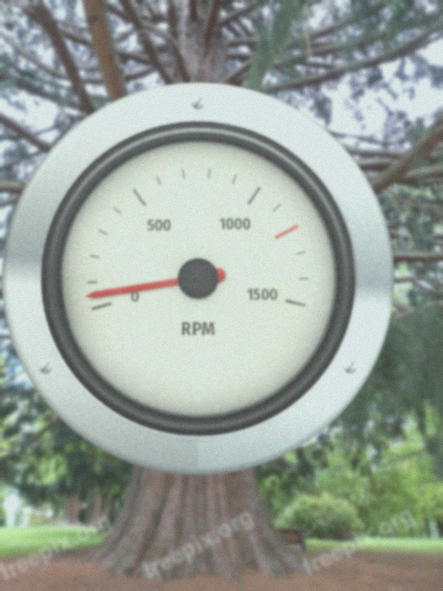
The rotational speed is 50
